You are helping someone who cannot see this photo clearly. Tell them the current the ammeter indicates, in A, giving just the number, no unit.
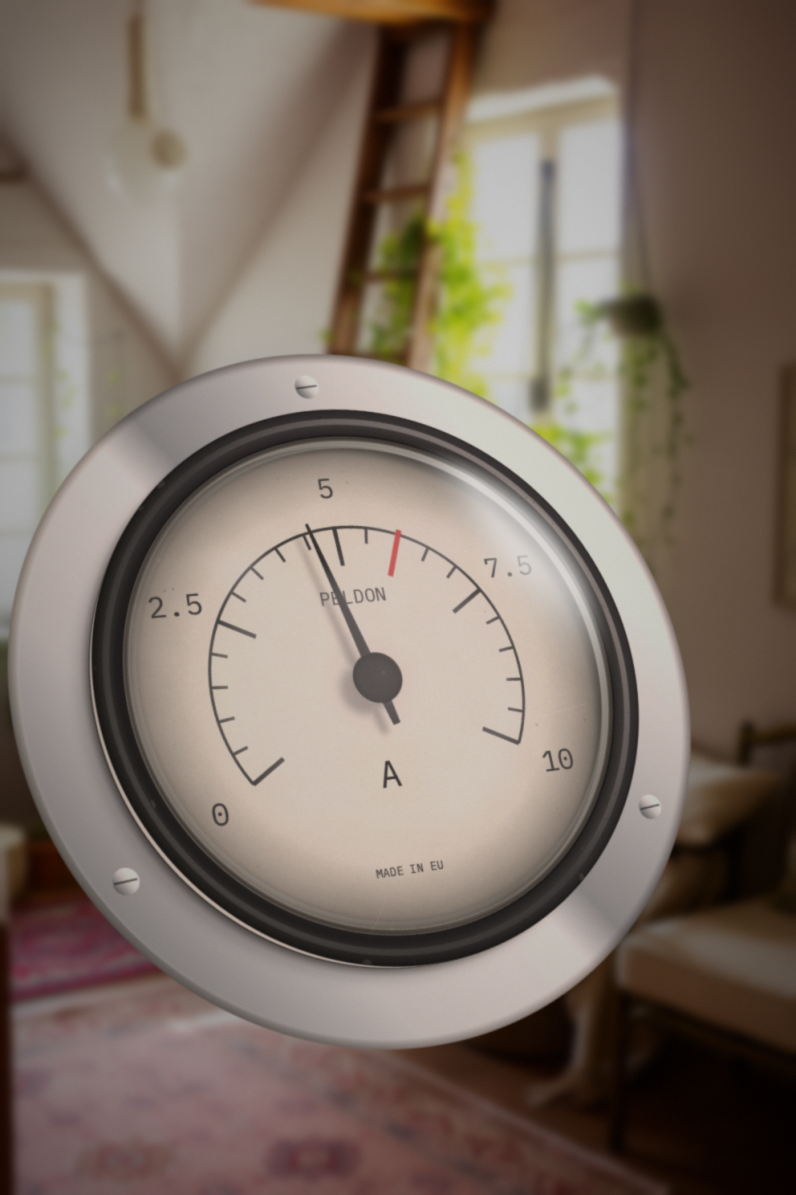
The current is 4.5
